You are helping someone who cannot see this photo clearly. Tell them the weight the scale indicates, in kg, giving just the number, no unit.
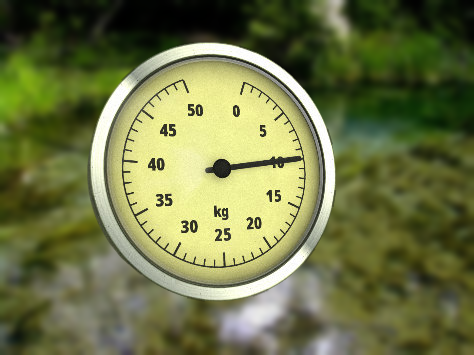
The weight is 10
